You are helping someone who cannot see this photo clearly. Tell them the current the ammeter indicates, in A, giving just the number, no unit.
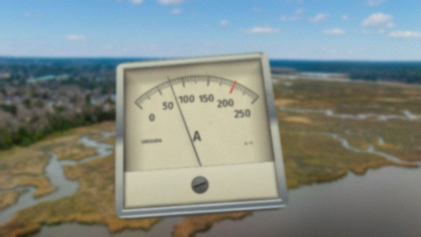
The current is 75
